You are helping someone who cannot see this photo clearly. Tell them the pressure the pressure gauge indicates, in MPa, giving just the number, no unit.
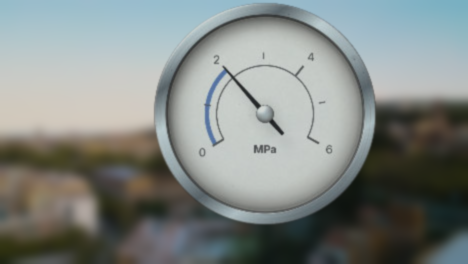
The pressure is 2
